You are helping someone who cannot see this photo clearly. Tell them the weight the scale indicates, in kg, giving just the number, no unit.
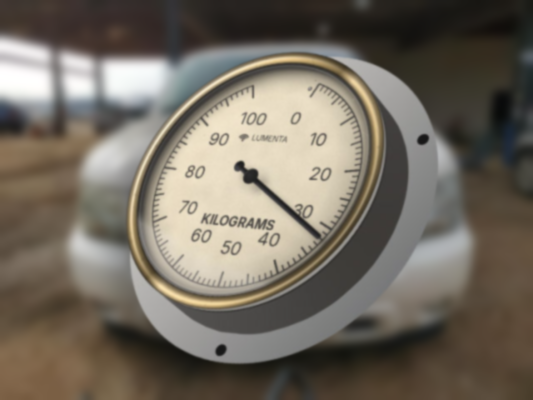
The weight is 32
